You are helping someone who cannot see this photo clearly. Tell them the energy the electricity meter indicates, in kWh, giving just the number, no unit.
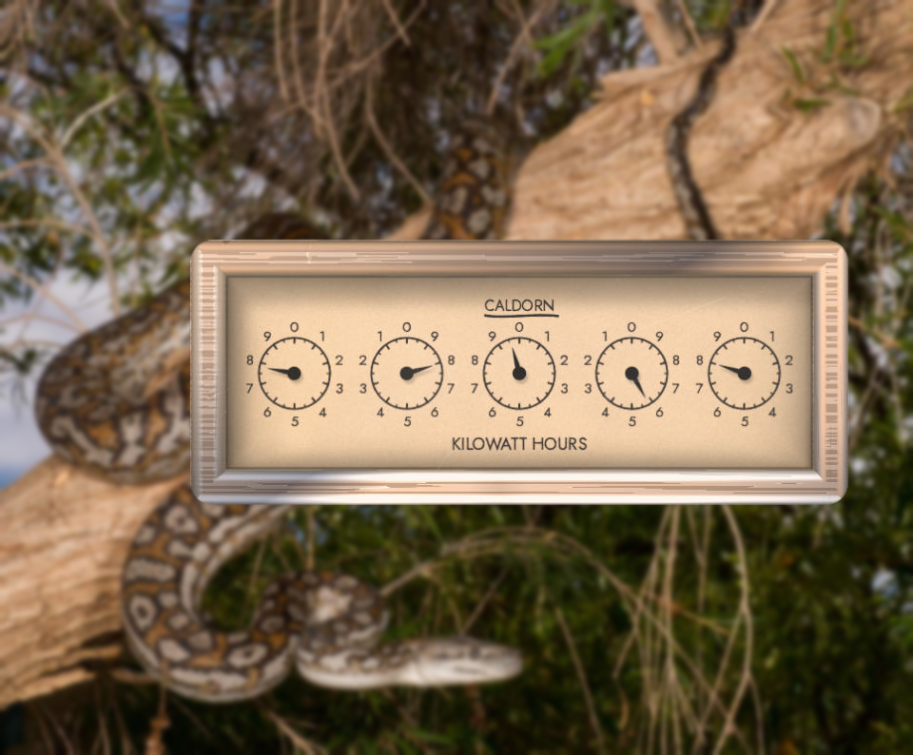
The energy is 77958
